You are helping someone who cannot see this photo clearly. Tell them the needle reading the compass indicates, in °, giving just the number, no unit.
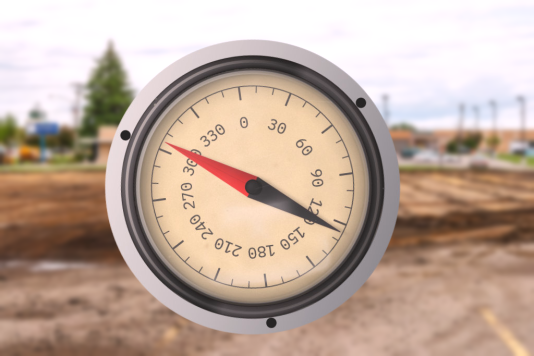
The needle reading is 305
